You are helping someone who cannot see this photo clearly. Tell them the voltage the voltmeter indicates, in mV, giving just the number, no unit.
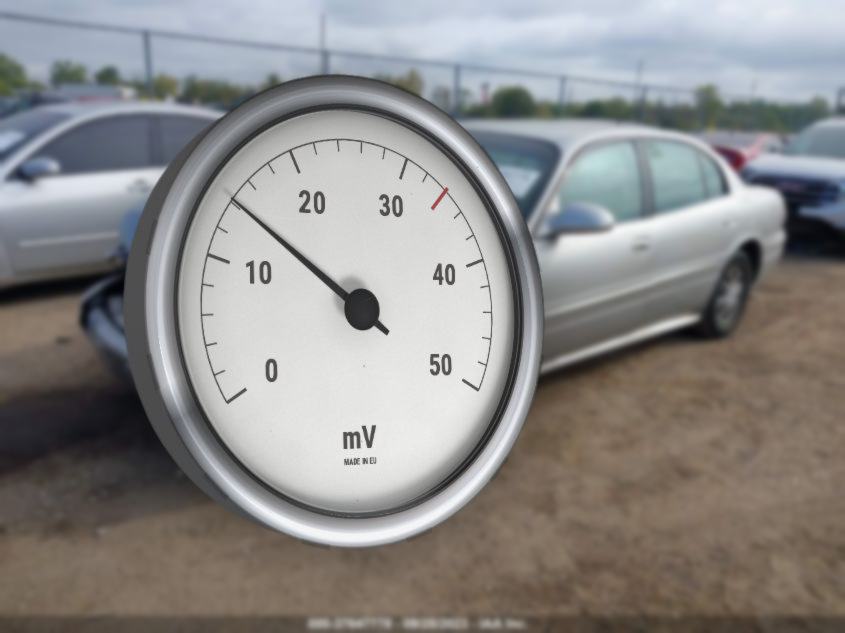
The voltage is 14
